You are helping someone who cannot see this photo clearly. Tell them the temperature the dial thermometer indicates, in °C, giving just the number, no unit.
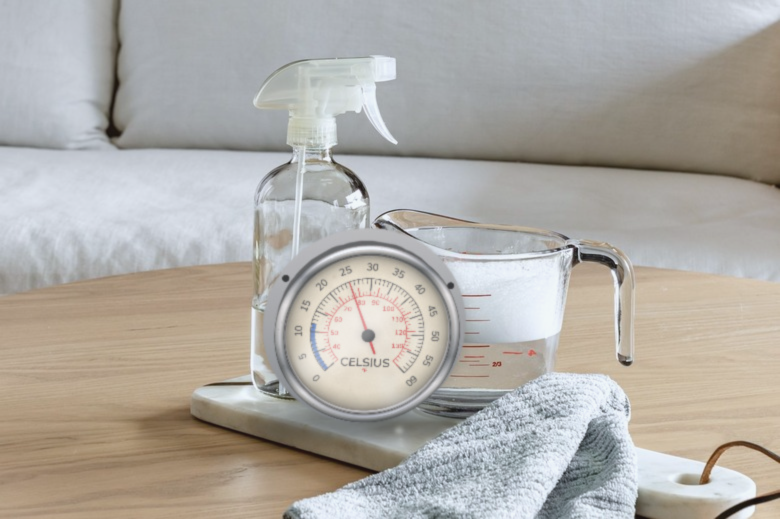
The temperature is 25
